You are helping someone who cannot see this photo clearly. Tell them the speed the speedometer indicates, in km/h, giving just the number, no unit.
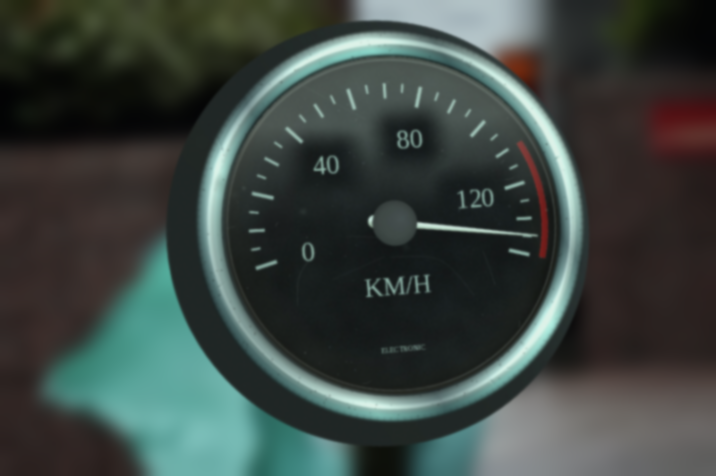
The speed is 135
